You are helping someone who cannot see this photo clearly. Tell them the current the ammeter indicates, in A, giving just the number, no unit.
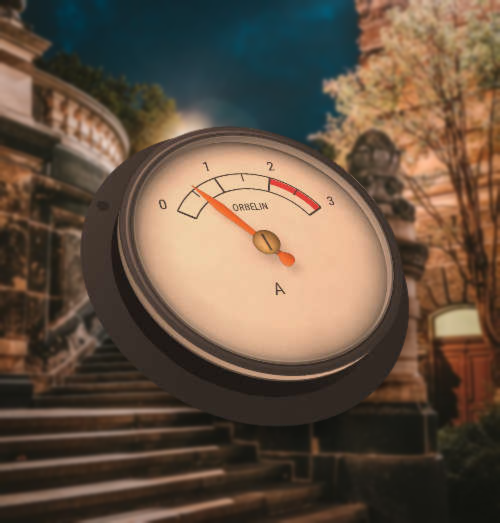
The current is 0.5
